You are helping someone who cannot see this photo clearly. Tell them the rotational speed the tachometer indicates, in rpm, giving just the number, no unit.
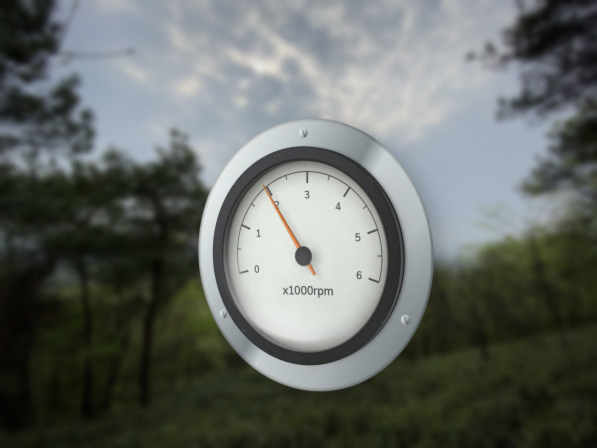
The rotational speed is 2000
